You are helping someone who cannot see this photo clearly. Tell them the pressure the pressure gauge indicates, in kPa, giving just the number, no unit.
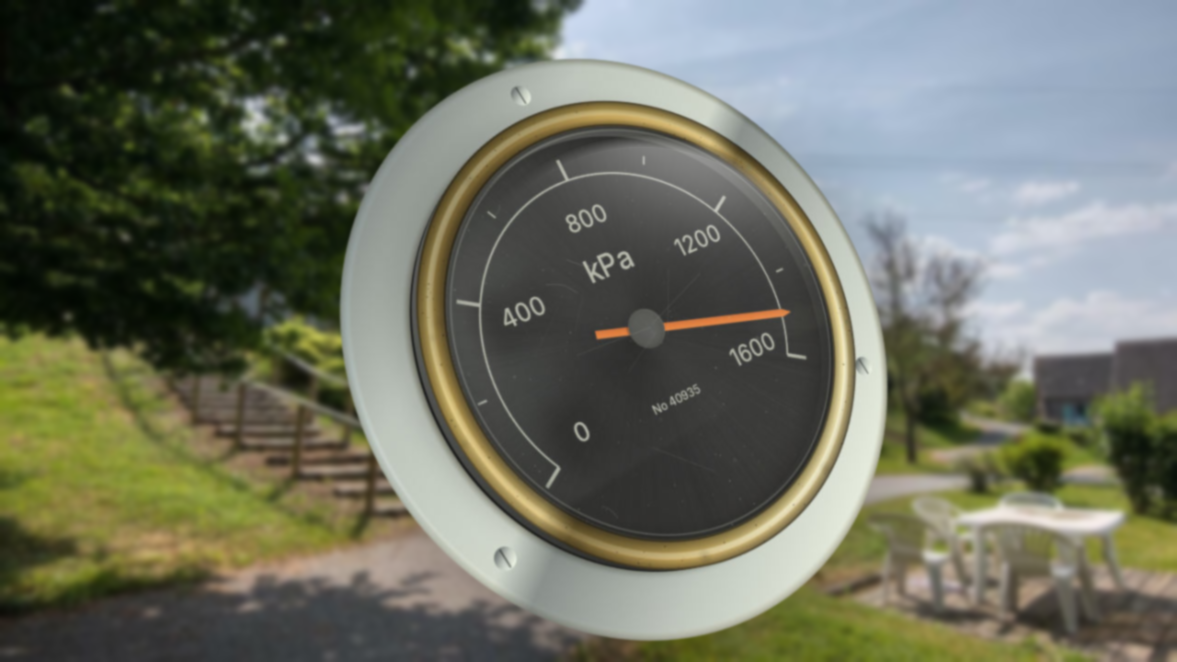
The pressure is 1500
